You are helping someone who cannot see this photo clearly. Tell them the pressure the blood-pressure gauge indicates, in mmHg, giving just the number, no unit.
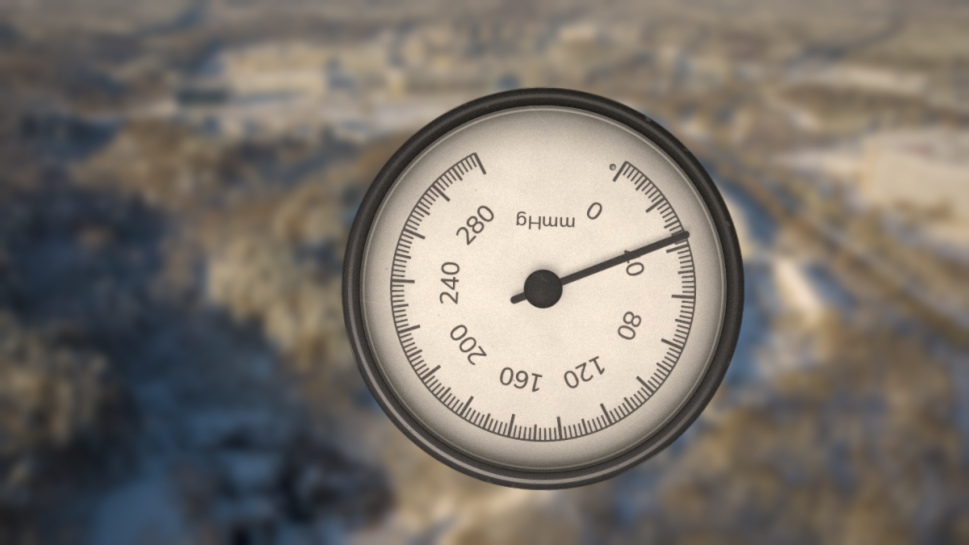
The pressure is 36
